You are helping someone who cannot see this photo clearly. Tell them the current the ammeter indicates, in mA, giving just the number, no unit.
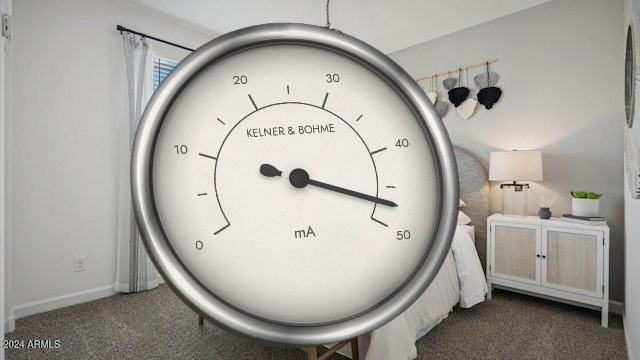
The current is 47.5
